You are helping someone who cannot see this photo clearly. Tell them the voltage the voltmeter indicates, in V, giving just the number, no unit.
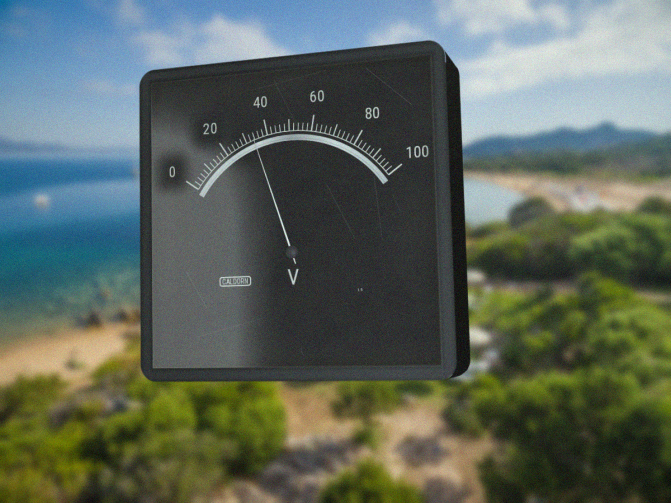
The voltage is 34
